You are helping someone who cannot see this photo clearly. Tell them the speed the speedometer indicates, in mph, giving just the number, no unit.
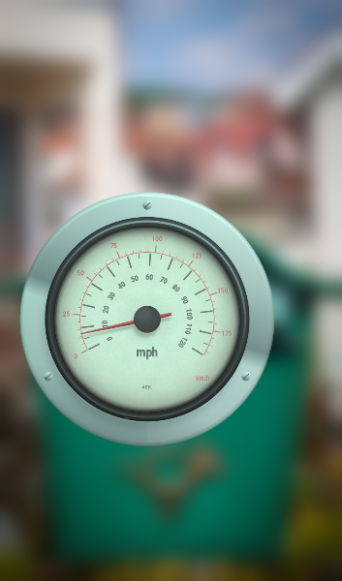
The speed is 7.5
